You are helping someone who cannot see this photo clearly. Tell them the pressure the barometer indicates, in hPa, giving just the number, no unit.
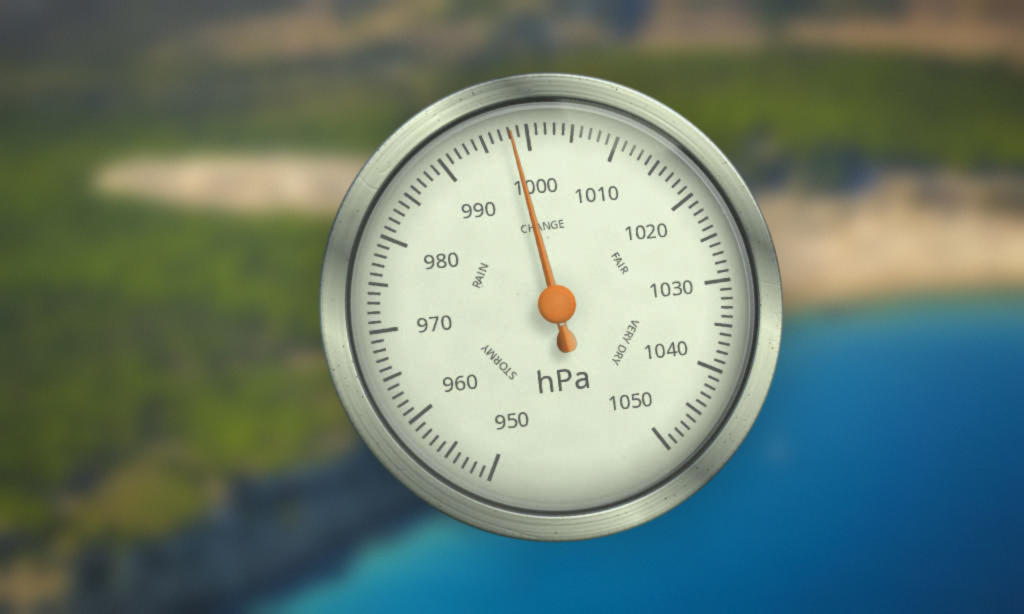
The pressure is 998
